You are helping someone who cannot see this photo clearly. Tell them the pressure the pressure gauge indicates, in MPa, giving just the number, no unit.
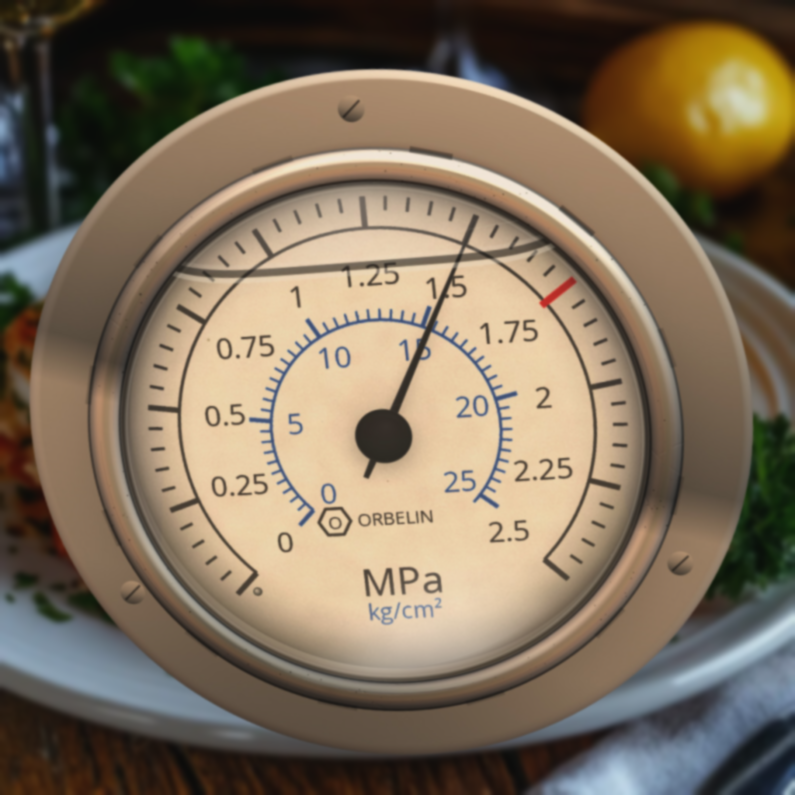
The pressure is 1.5
